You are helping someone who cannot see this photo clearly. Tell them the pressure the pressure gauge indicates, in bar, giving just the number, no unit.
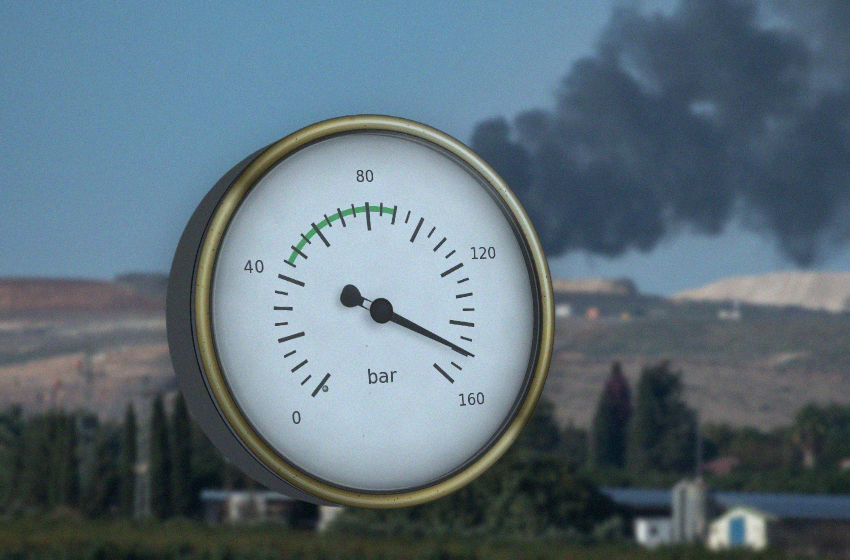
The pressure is 150
